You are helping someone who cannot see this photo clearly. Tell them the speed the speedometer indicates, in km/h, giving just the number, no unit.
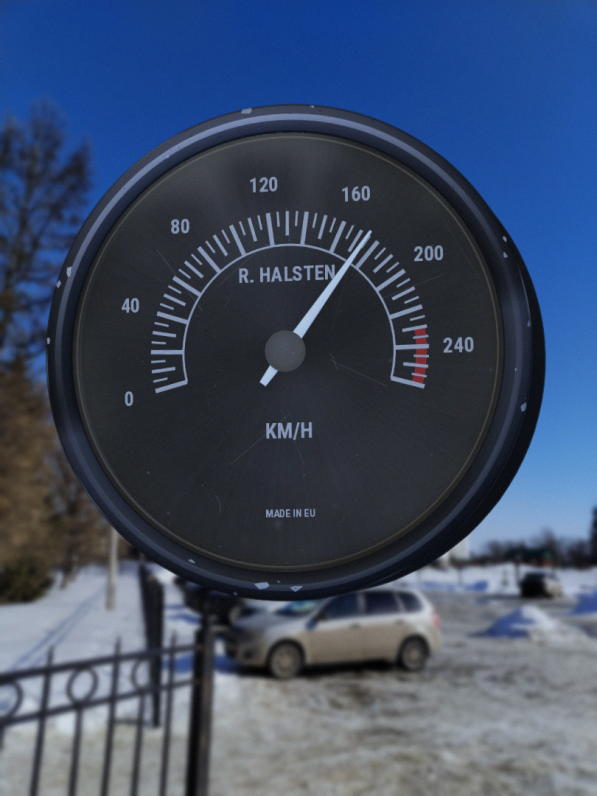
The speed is 175
